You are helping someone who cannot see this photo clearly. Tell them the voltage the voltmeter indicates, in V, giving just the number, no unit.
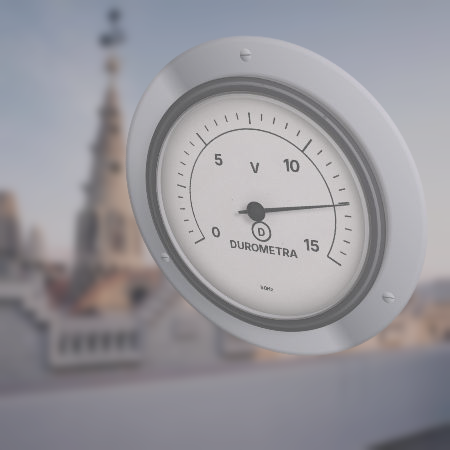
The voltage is 12.5
